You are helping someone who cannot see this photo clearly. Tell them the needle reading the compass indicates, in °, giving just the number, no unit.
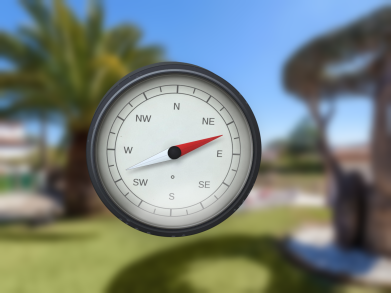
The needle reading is 67.5
